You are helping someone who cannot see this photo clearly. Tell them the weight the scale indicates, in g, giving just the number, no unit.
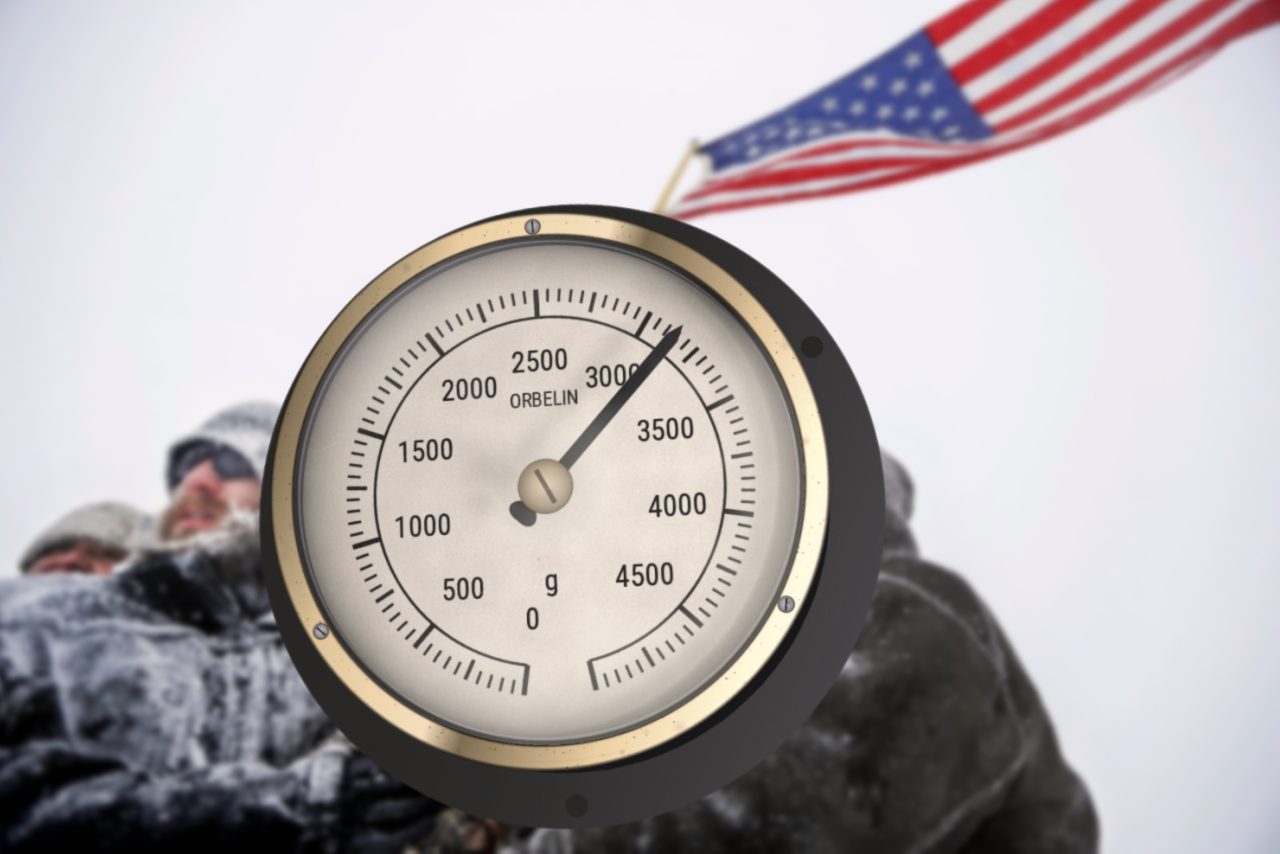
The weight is 3150
